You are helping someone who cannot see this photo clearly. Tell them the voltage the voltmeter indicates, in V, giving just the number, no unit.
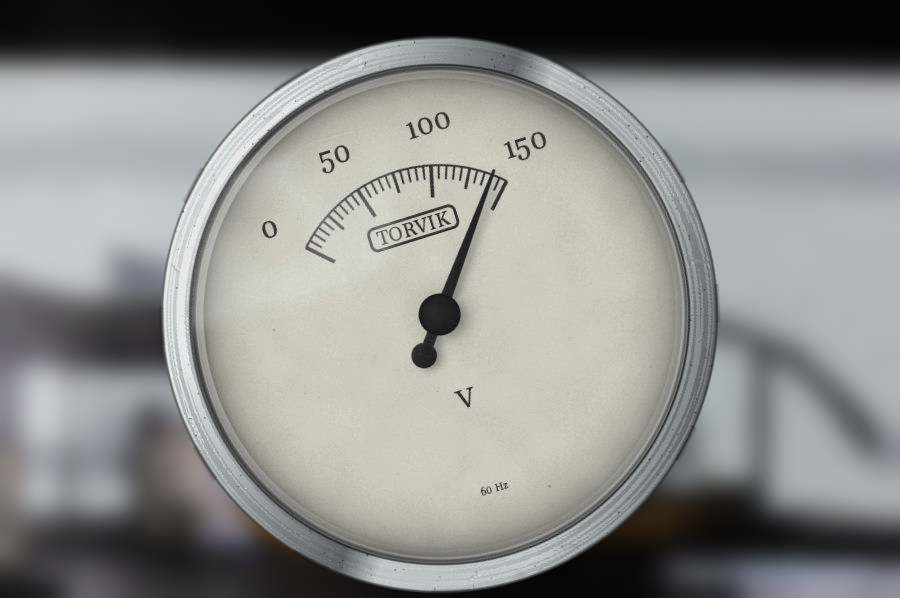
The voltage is 140
